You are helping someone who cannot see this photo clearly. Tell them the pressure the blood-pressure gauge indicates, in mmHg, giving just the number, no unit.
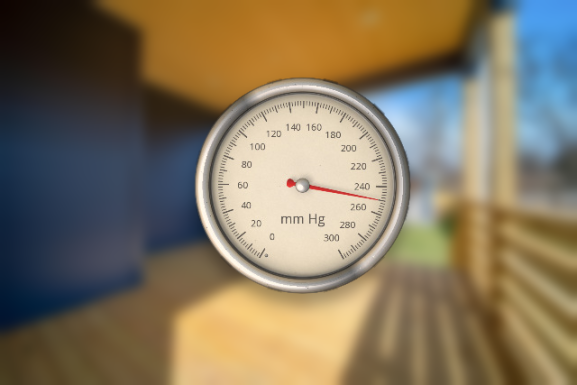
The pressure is 250
